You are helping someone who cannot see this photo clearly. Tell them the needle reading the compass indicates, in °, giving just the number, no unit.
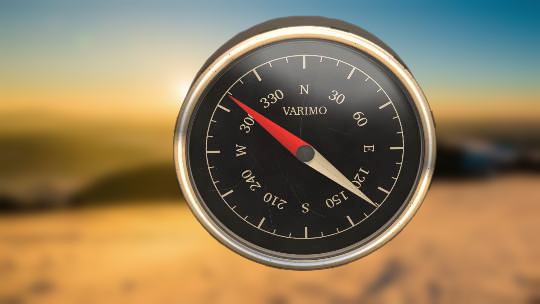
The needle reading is 310
